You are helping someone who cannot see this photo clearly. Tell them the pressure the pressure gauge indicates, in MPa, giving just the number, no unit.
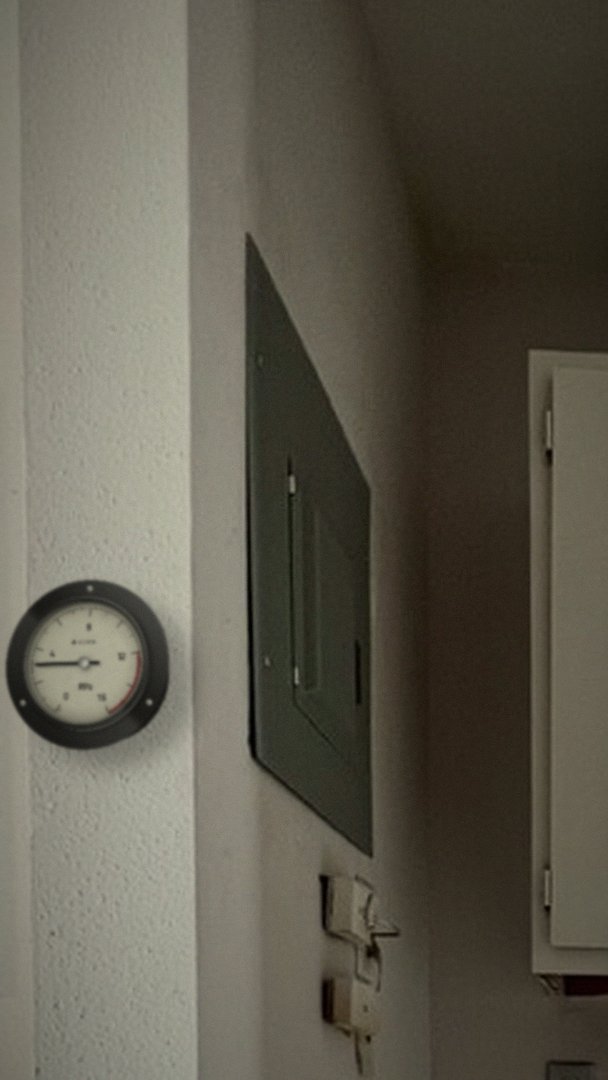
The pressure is 3
